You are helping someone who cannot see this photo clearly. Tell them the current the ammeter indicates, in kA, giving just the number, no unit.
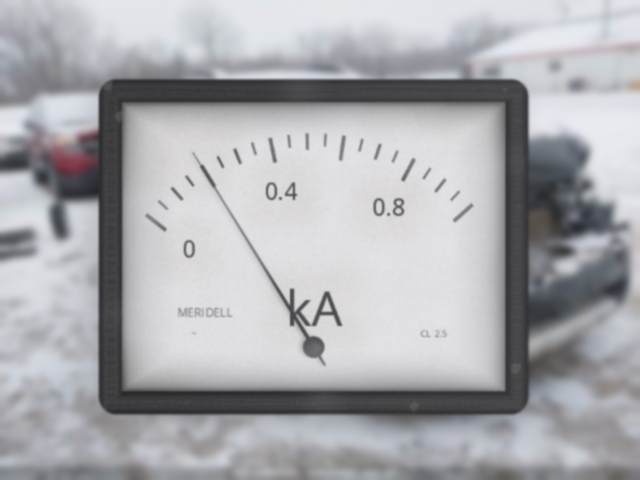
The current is 0.2
